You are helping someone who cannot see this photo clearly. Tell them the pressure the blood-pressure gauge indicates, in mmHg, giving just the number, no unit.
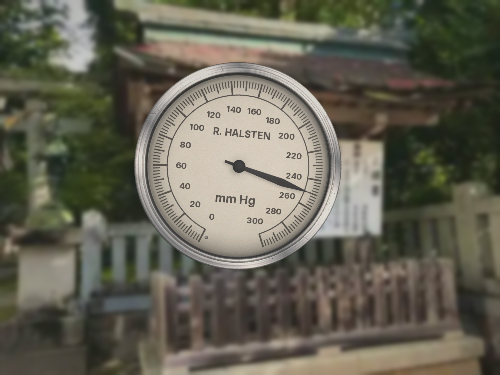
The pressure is 250
